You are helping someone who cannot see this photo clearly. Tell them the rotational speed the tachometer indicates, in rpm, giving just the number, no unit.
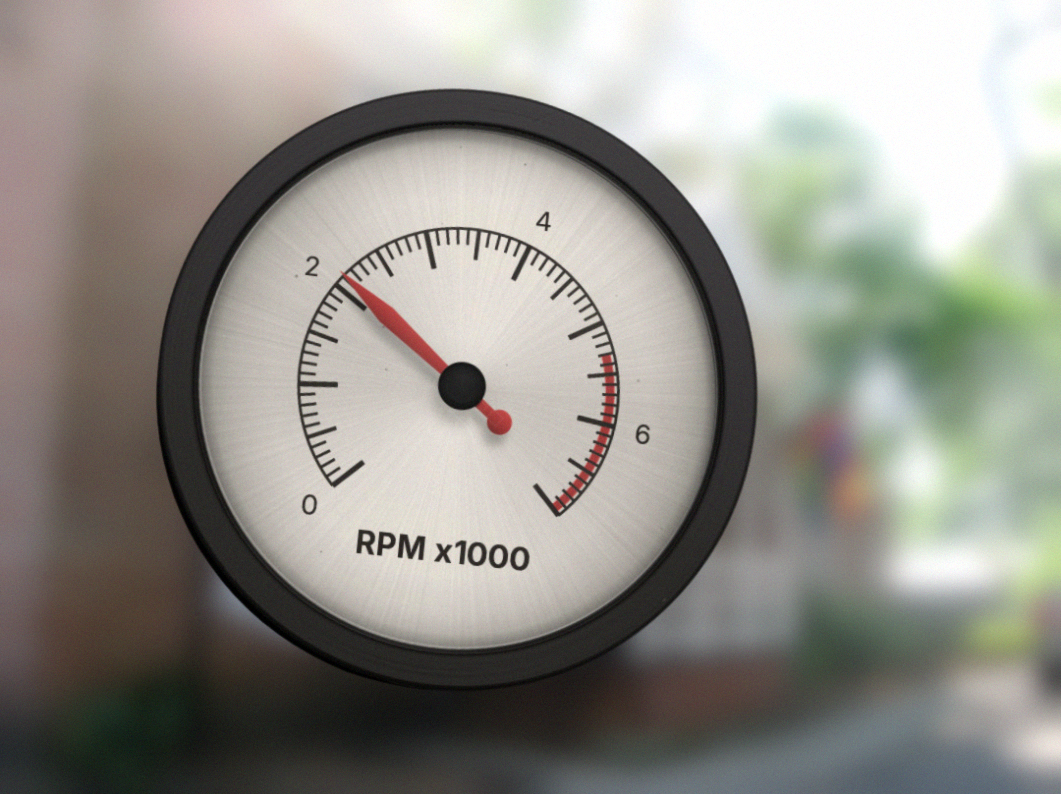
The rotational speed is 2100
